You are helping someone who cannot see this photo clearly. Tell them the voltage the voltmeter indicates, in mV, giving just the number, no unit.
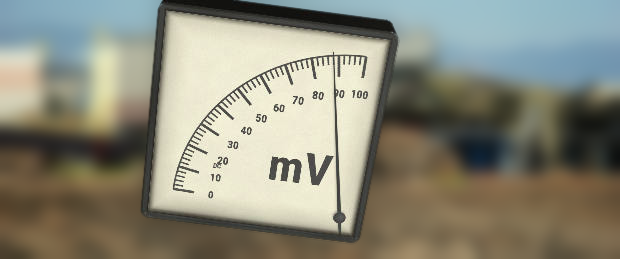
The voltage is 88
